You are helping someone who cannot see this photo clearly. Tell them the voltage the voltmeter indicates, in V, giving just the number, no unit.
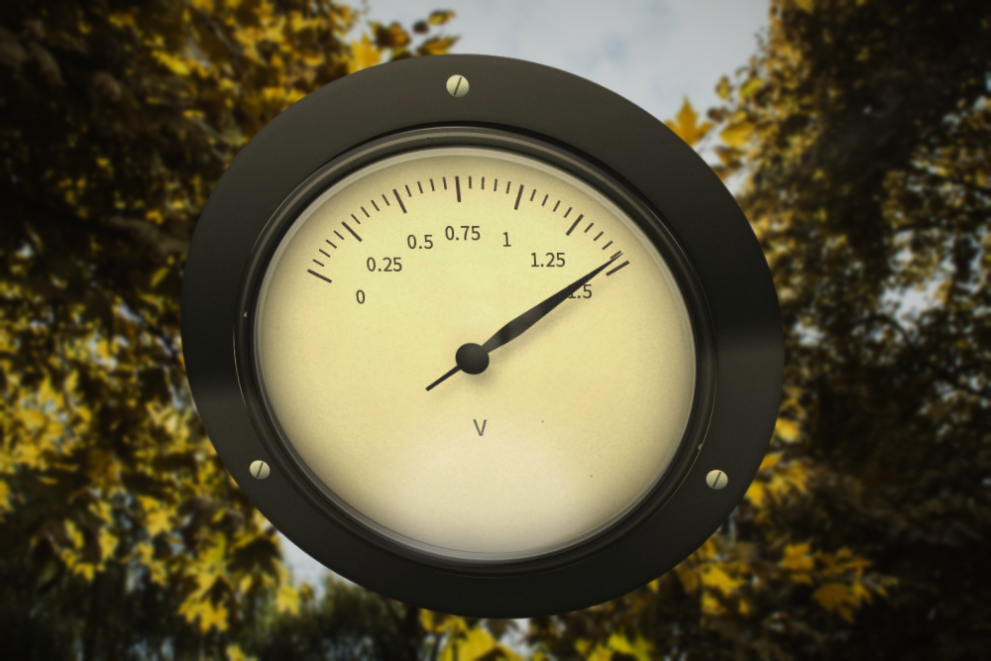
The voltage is 1.45
